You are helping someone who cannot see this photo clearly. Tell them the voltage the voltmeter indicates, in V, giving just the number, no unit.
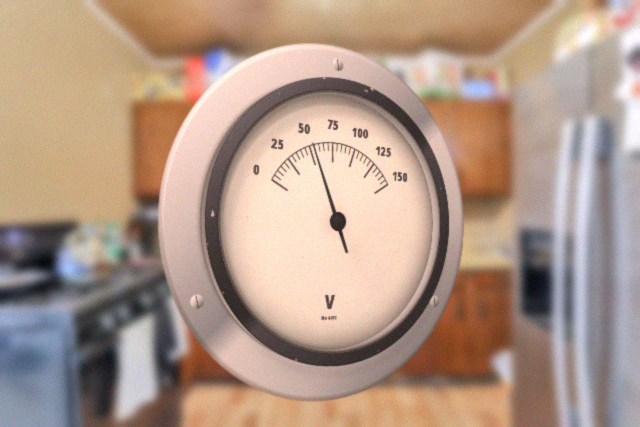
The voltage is 50
